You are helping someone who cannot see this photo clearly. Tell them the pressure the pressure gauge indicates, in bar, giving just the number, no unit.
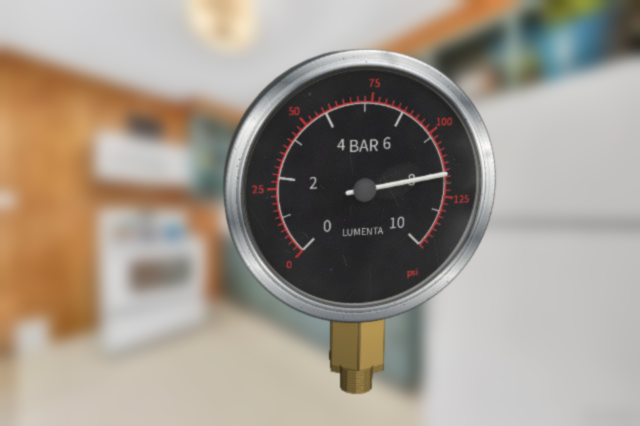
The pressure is 8
